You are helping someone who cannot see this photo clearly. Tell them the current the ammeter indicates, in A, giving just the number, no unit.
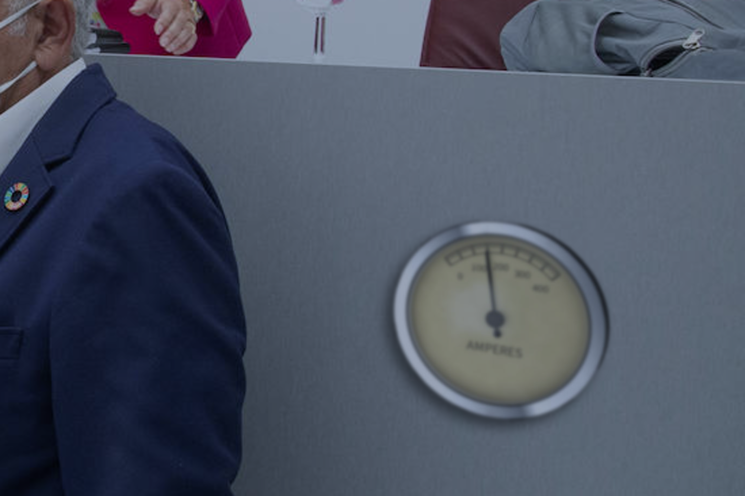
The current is 150
